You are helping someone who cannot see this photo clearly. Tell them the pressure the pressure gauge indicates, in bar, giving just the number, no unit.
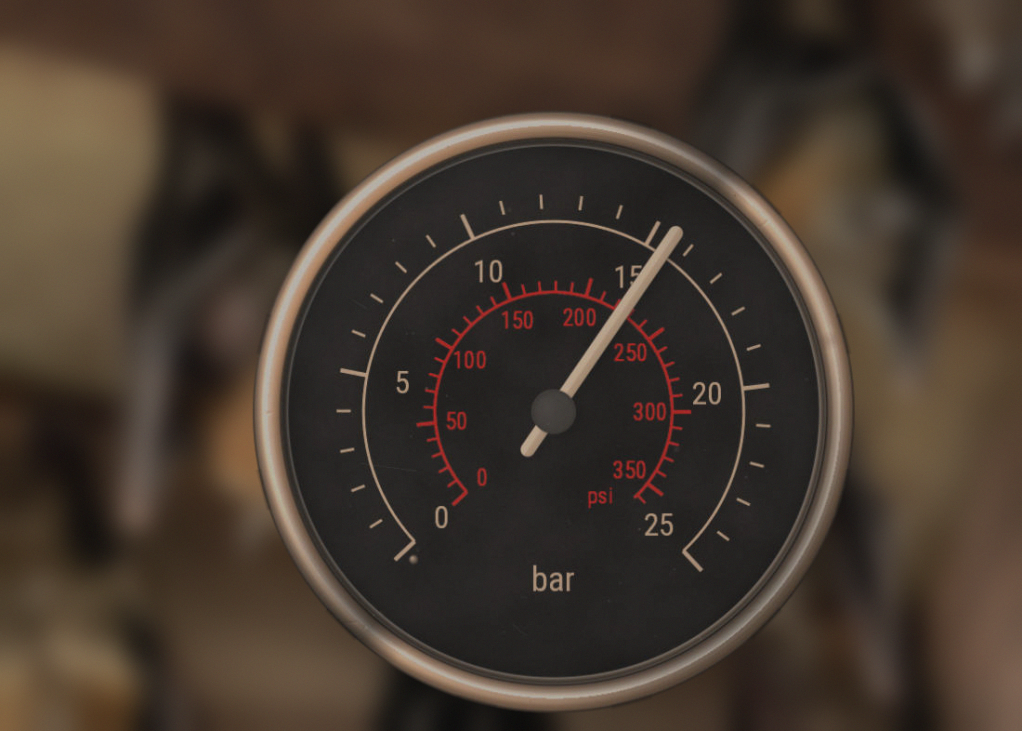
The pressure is 15.5
